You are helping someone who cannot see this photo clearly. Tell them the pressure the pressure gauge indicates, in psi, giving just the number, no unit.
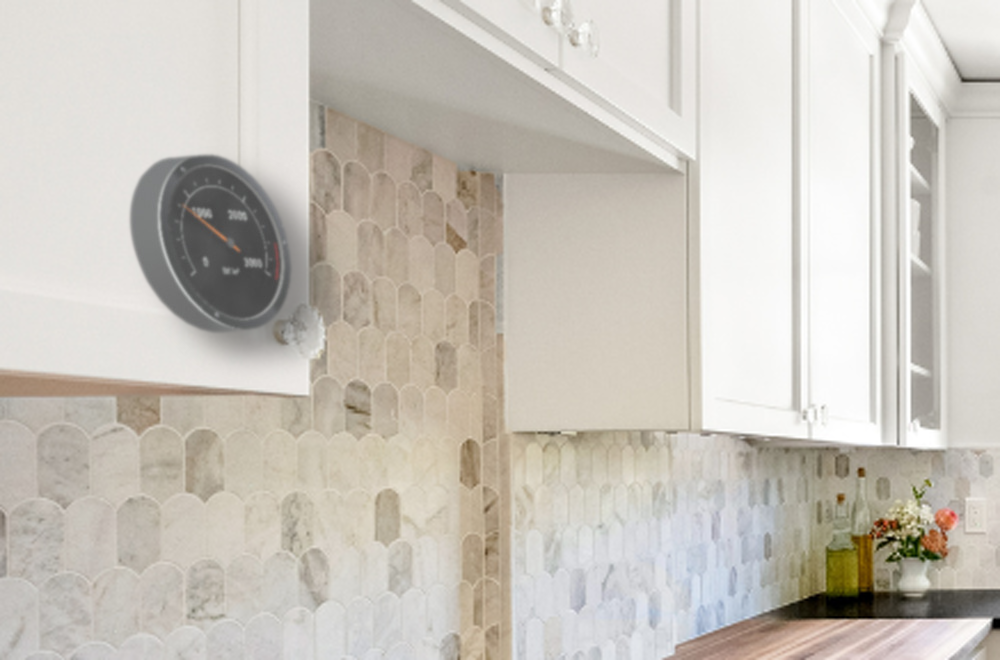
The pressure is 800
